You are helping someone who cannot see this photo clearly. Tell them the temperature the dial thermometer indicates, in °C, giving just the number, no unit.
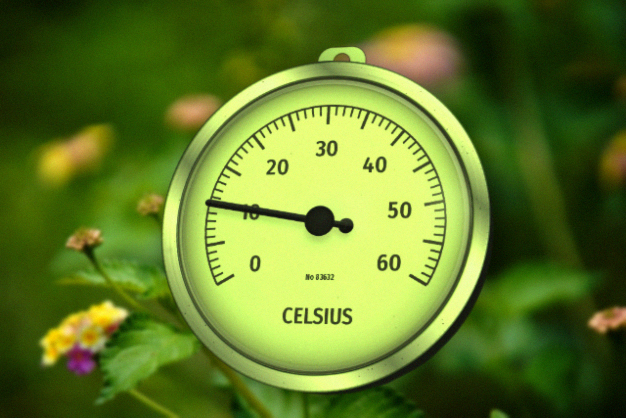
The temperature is 10
